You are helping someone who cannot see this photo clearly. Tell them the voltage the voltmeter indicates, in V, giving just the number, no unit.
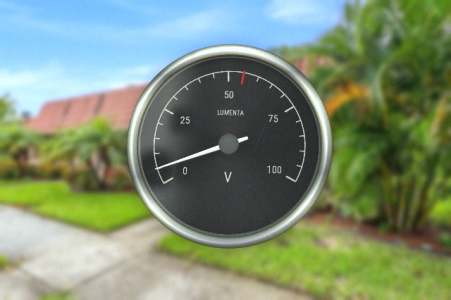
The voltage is 5
